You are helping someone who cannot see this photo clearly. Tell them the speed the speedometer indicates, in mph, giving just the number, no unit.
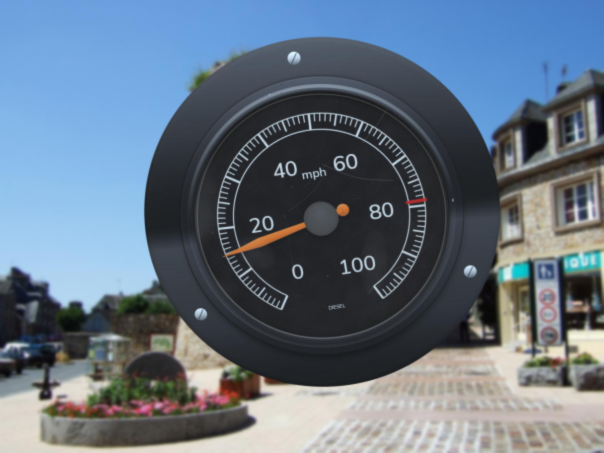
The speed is 15
